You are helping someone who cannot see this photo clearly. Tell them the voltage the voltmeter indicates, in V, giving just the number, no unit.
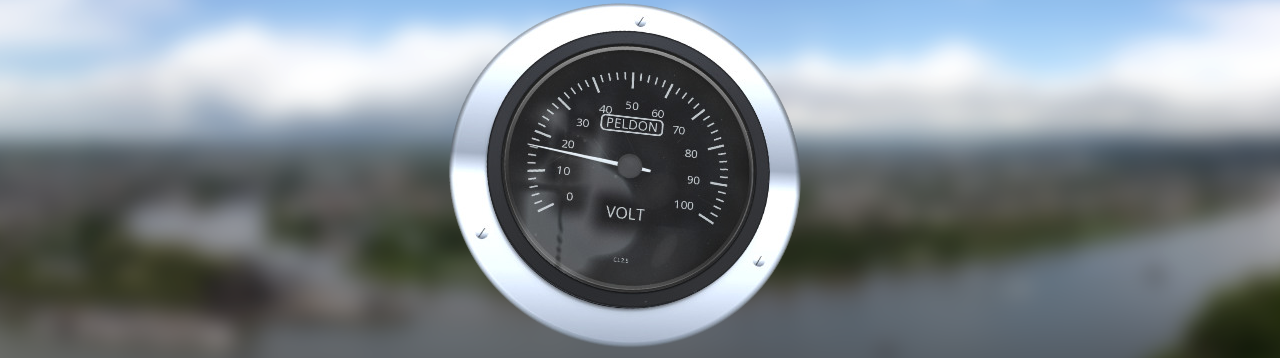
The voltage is 16
